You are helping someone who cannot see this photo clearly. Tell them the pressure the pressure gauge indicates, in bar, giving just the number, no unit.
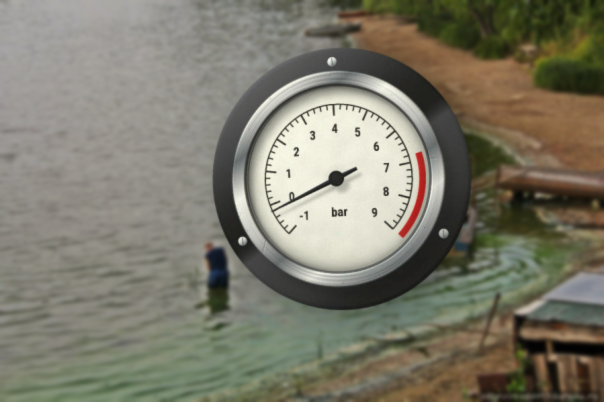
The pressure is -0.2
